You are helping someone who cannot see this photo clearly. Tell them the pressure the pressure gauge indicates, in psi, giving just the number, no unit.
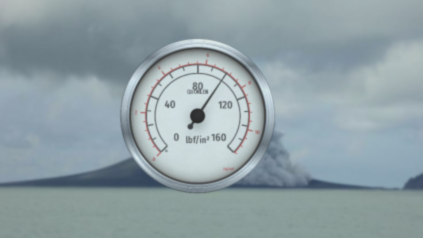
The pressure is 100
